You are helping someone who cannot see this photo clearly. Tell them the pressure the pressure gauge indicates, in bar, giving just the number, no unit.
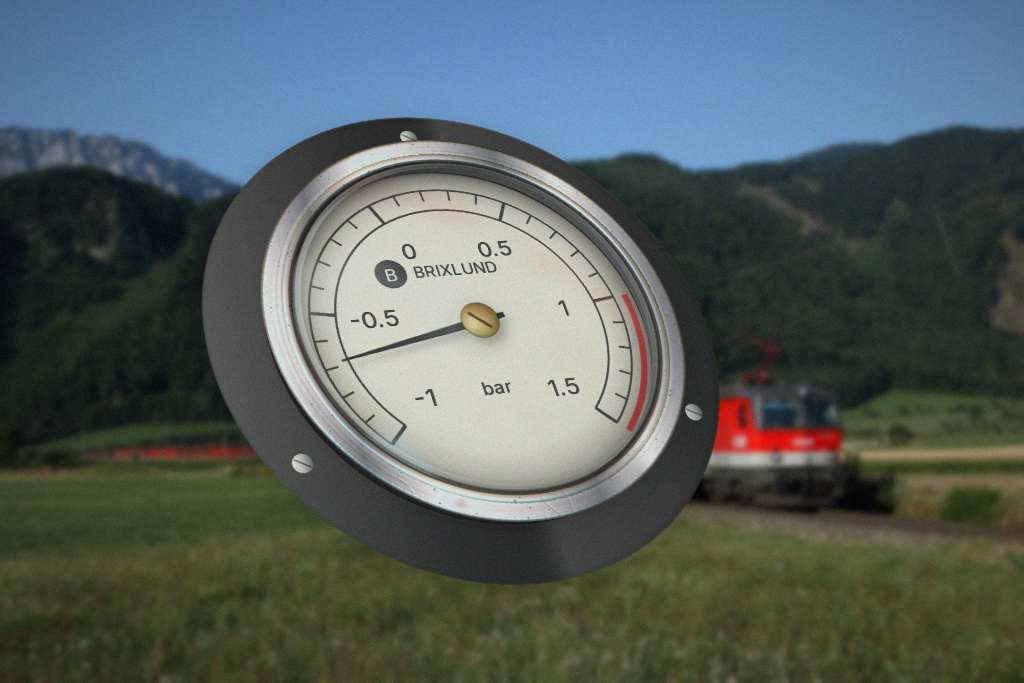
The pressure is -0.7
